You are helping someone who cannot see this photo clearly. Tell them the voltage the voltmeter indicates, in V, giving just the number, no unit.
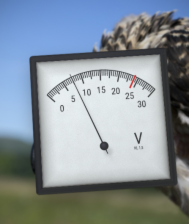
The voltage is 7.5
